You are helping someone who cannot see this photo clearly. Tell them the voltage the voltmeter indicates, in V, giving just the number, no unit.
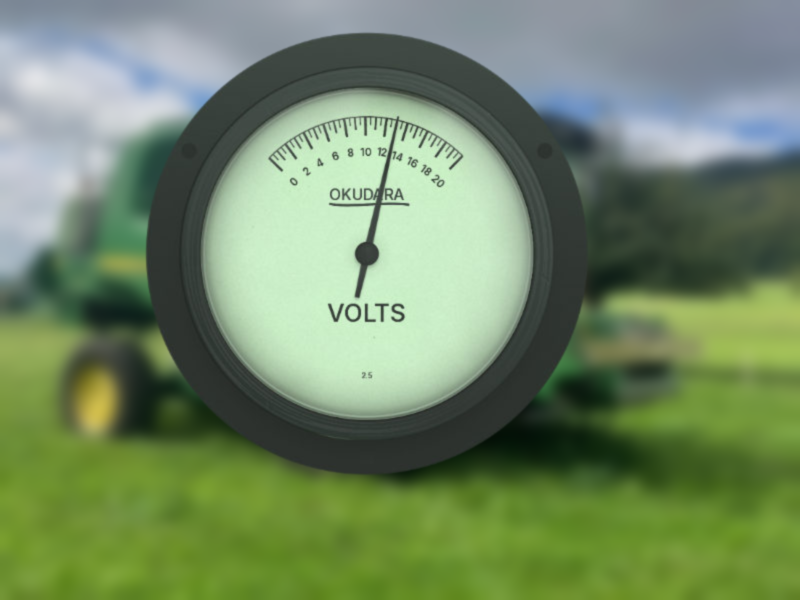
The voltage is 13
